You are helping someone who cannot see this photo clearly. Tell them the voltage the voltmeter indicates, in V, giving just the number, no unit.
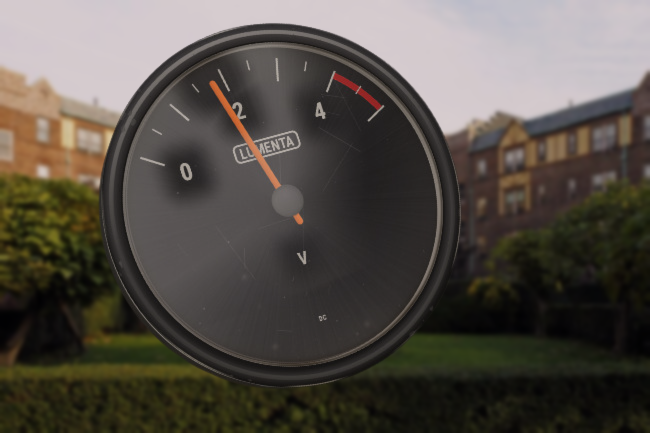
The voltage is 1.75
